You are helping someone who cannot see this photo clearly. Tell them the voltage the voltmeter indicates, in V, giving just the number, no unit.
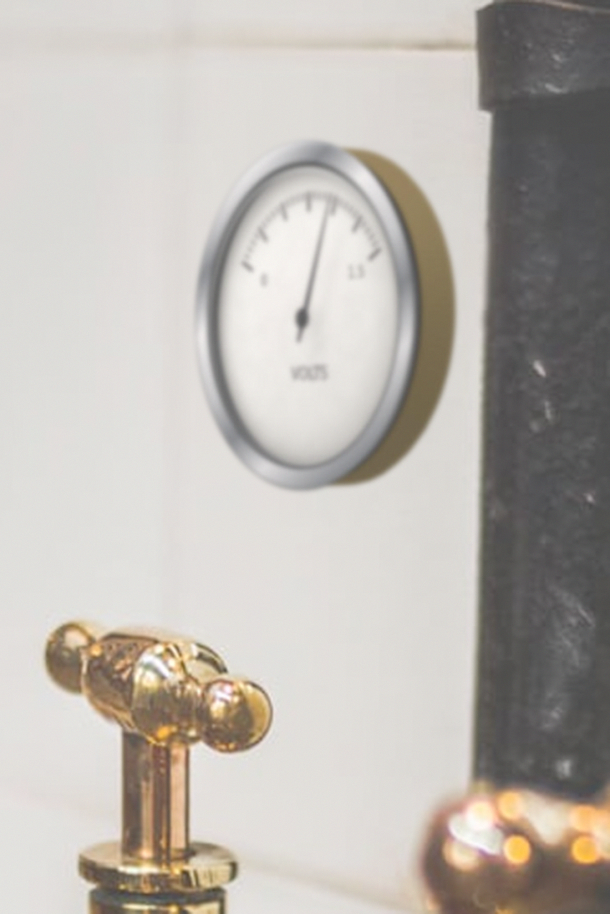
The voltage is 1
